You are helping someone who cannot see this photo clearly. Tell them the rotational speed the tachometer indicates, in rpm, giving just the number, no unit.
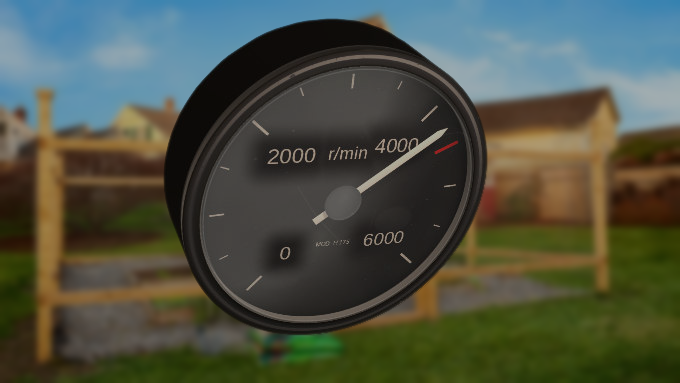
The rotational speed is 4250
